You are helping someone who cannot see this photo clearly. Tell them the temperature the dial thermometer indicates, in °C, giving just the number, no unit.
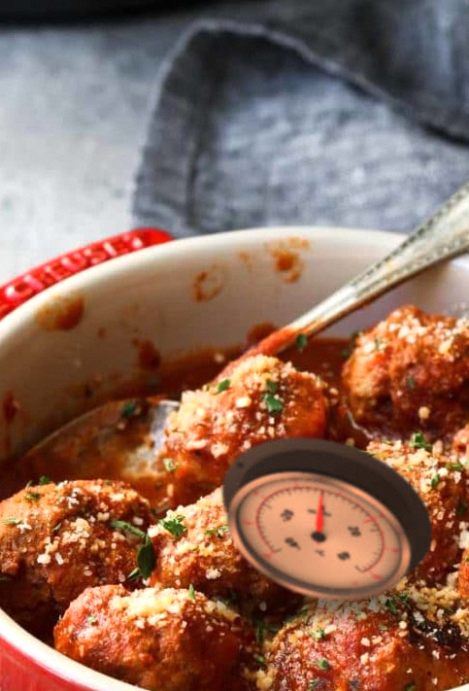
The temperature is 0
